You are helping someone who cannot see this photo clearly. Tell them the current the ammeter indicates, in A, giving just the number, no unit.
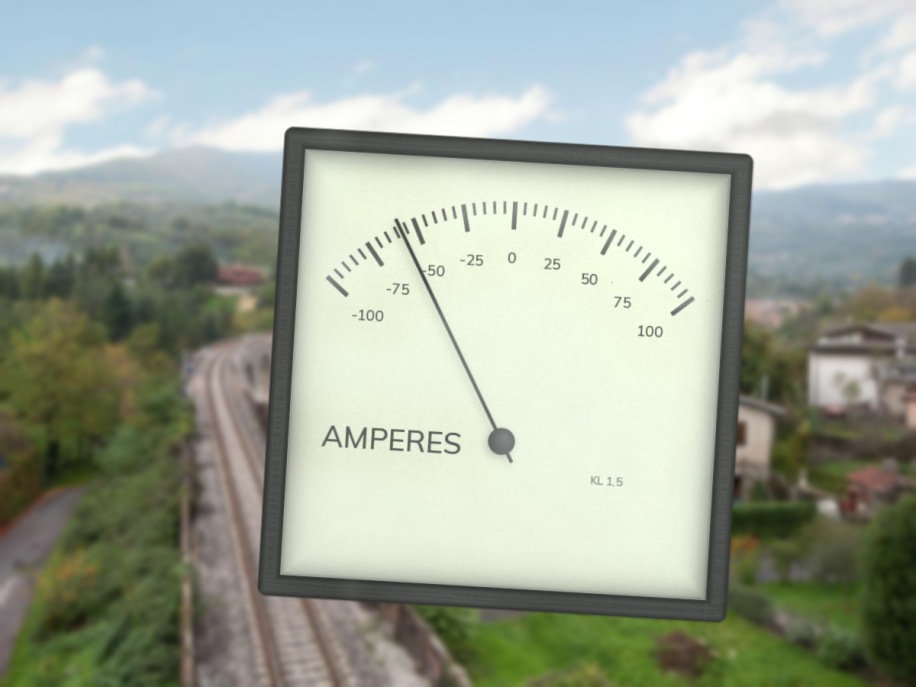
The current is -57.5
